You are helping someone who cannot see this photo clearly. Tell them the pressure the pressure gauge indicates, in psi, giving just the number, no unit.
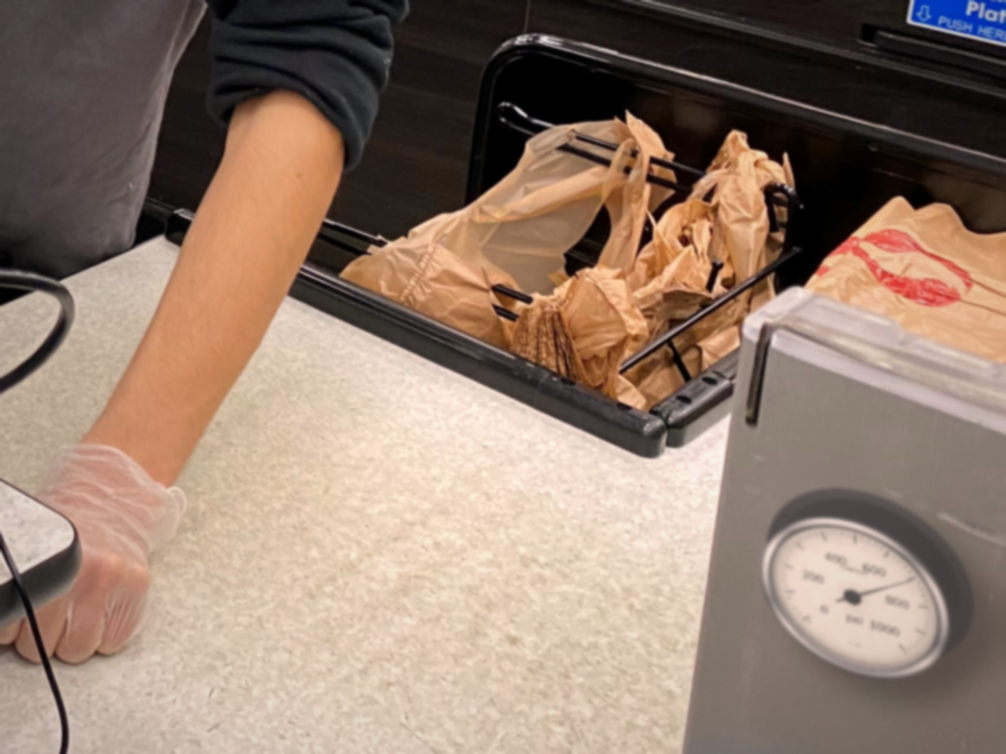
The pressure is 700
